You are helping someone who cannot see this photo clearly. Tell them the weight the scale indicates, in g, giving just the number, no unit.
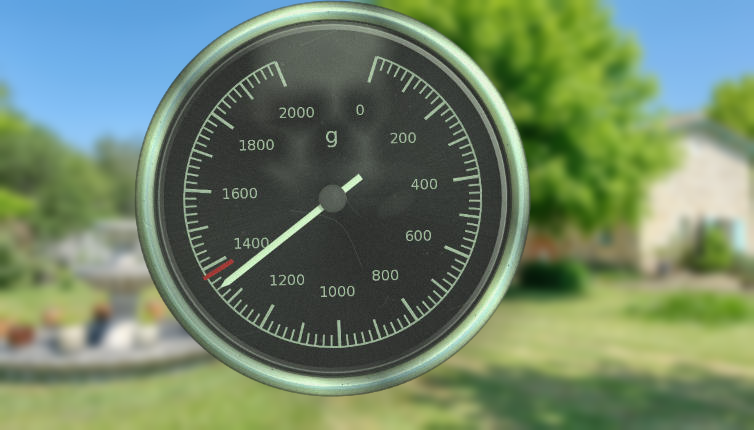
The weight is 1340
